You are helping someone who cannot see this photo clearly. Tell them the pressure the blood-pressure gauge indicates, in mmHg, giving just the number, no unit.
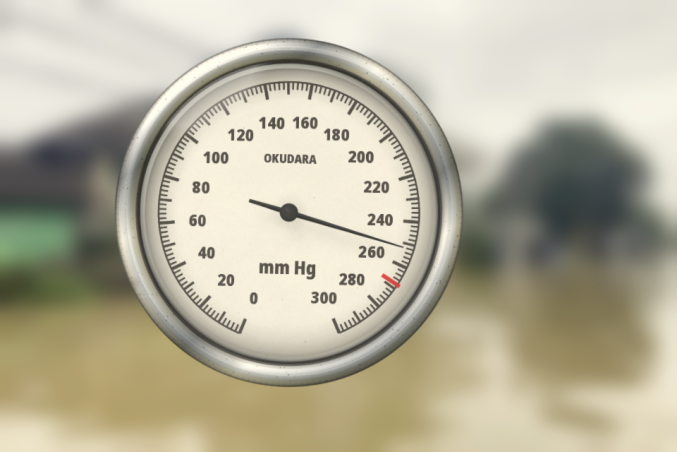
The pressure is 252
